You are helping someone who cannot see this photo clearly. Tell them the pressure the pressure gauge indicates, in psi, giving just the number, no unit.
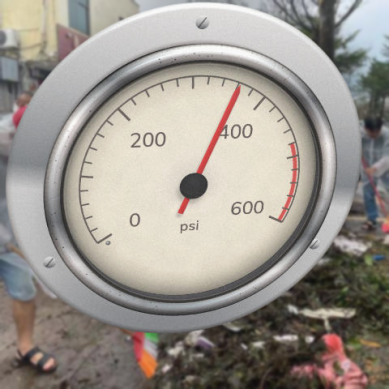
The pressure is 360
